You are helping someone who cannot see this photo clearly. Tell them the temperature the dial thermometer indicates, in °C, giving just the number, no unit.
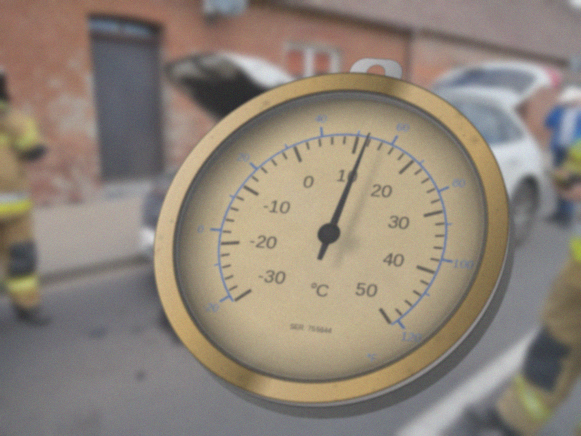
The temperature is 12
